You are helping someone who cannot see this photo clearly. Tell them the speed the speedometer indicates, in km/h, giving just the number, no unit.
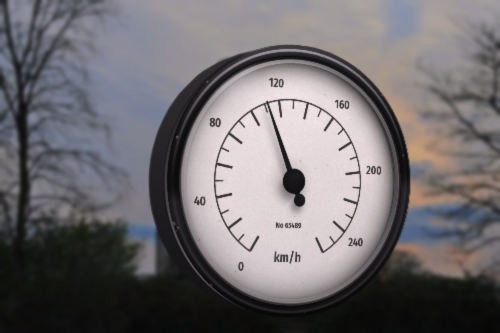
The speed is 110
